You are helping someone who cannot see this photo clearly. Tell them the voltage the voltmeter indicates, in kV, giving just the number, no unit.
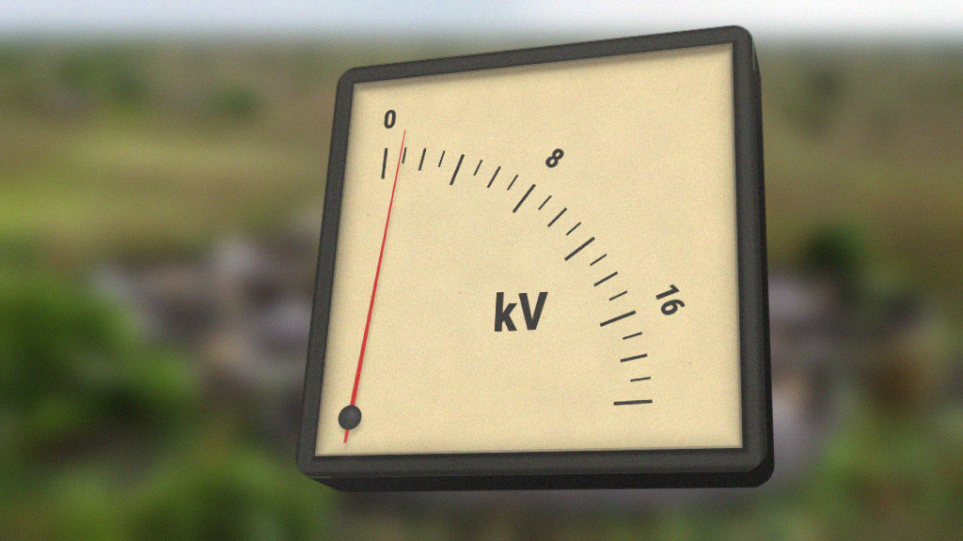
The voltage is 1
